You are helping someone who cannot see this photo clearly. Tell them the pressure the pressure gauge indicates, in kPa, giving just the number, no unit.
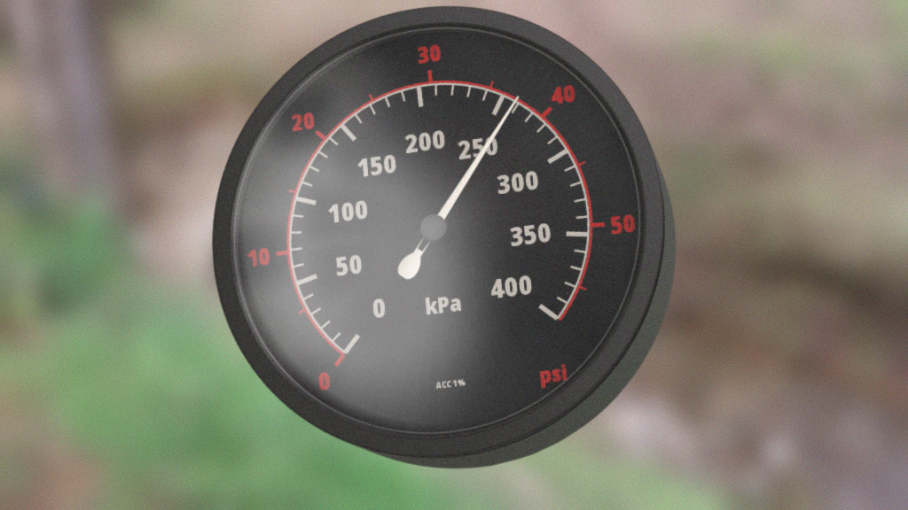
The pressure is 260
